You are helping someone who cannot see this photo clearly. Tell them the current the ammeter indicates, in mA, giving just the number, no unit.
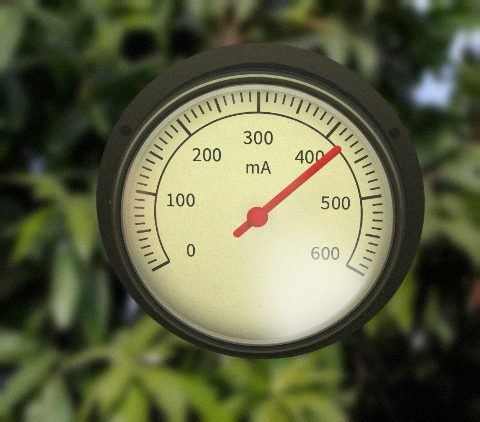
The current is 420
